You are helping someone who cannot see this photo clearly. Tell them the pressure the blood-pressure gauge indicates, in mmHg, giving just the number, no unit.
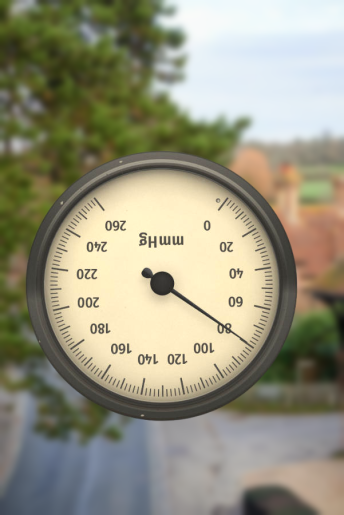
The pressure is 80
